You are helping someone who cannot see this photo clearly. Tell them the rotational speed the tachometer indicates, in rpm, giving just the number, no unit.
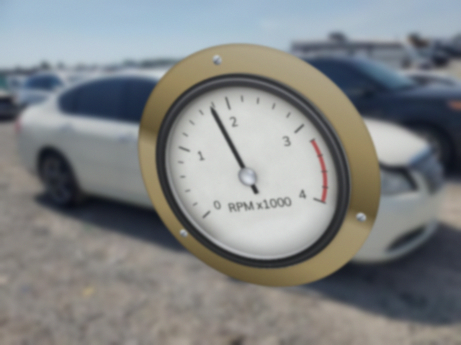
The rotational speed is 1800
